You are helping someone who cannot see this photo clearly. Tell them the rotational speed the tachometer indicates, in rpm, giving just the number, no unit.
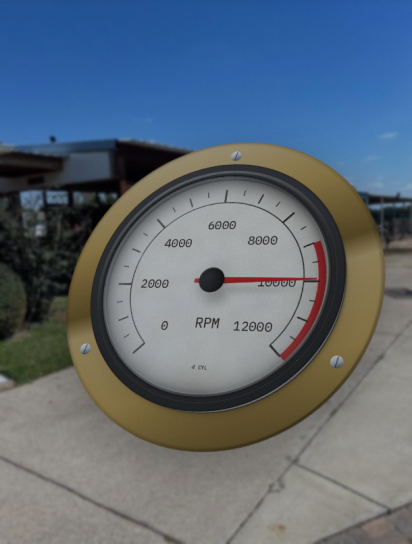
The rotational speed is 10000
